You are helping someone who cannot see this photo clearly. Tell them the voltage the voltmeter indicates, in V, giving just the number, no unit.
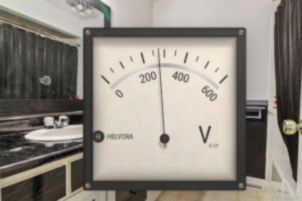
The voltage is 275
